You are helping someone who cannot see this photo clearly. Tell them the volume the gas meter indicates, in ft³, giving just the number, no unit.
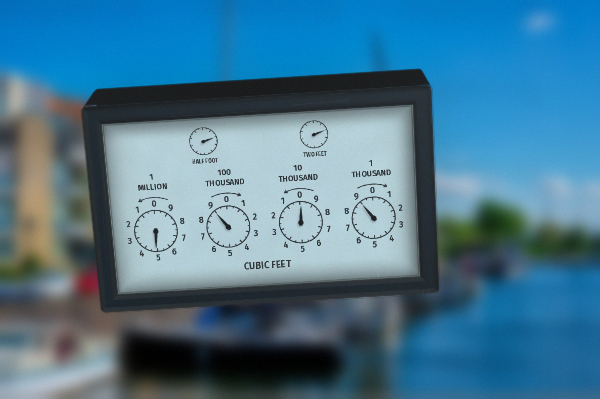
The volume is 489900
